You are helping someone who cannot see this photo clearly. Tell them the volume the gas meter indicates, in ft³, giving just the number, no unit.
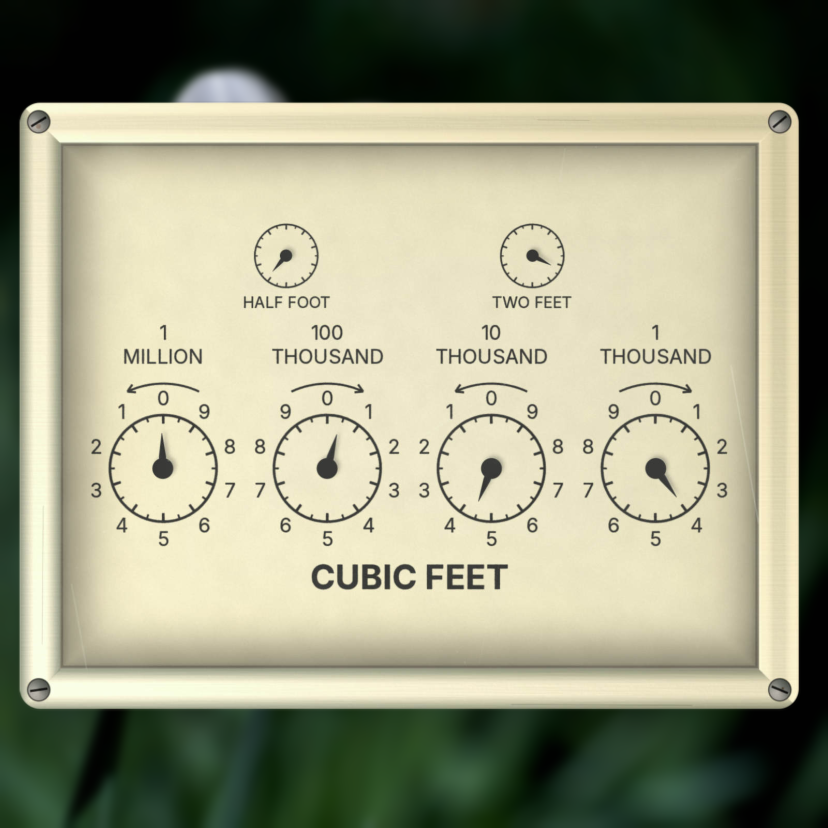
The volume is 4400
